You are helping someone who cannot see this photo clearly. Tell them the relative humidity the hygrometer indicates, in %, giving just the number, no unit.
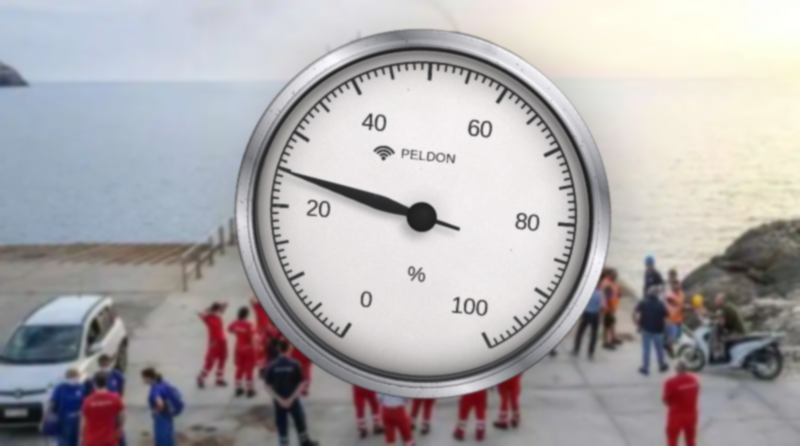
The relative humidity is 25
